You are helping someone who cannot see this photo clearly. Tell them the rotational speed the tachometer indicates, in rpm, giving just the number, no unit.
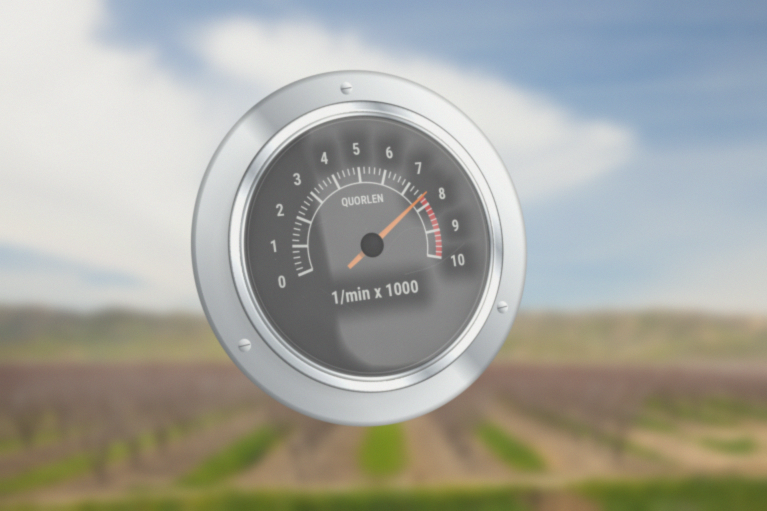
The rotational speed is 7600
